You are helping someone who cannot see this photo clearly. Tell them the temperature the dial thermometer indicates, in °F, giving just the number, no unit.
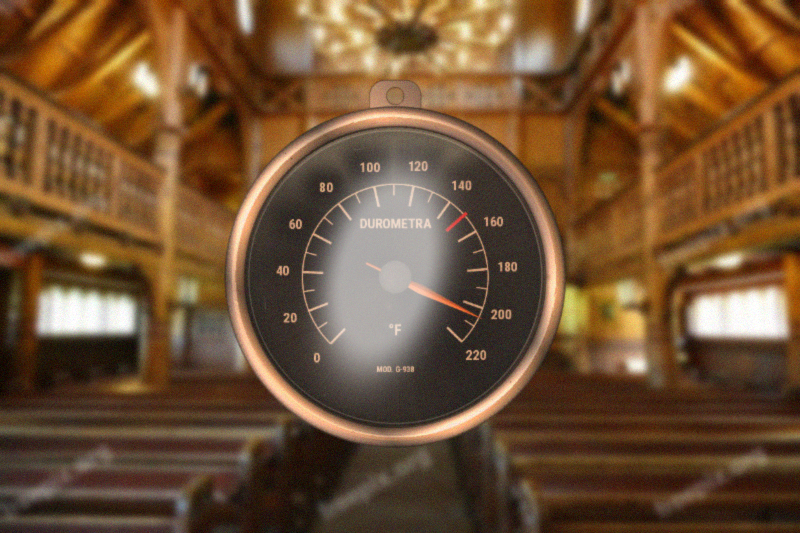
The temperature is 205
